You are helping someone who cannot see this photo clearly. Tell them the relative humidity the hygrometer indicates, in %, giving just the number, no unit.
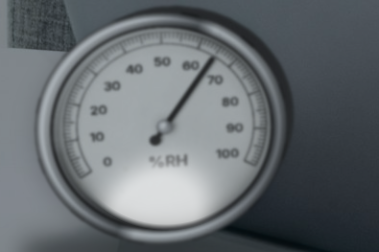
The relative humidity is 65
